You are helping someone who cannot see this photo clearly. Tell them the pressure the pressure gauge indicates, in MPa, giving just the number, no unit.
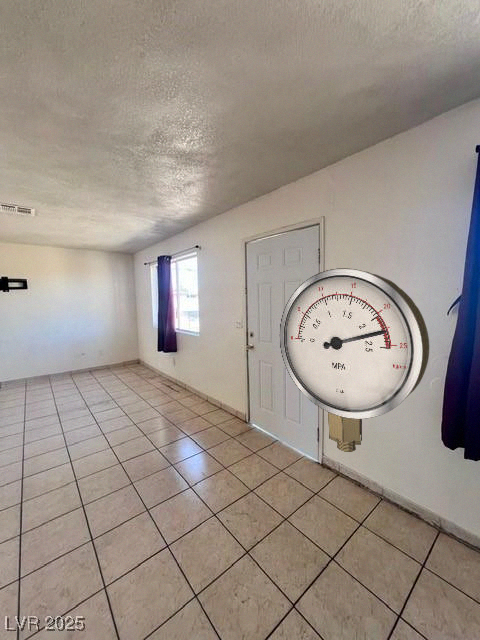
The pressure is 2.25
